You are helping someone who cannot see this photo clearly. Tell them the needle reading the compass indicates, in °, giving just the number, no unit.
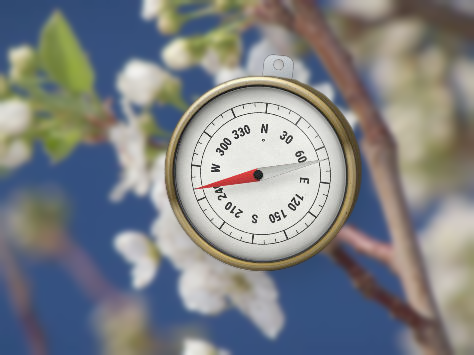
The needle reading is 250
